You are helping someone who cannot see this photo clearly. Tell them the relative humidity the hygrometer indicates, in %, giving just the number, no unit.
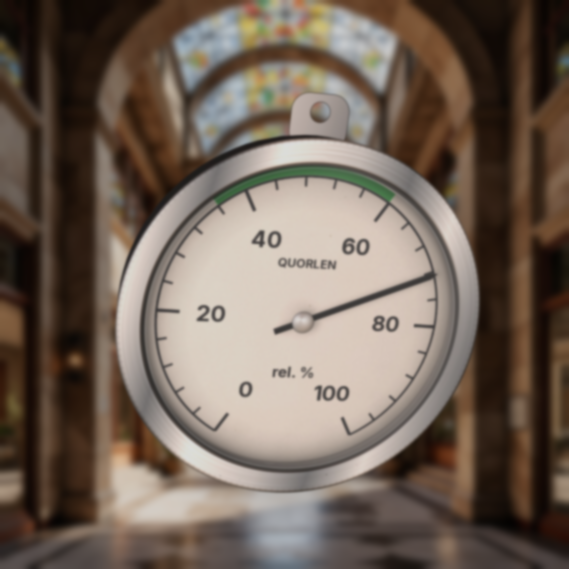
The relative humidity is 72
